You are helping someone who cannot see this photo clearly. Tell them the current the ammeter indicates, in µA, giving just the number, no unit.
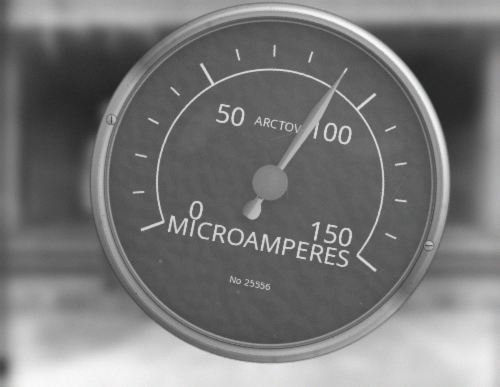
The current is 90
